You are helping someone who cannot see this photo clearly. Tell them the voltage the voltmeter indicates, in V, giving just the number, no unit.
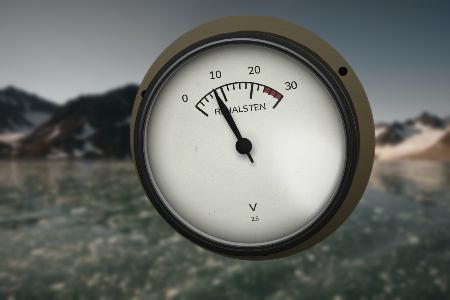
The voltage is 8
